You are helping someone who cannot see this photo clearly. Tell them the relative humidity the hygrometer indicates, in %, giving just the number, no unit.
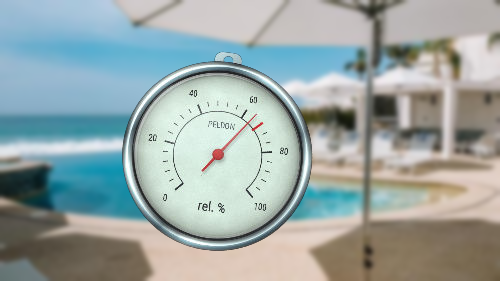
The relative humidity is 64
